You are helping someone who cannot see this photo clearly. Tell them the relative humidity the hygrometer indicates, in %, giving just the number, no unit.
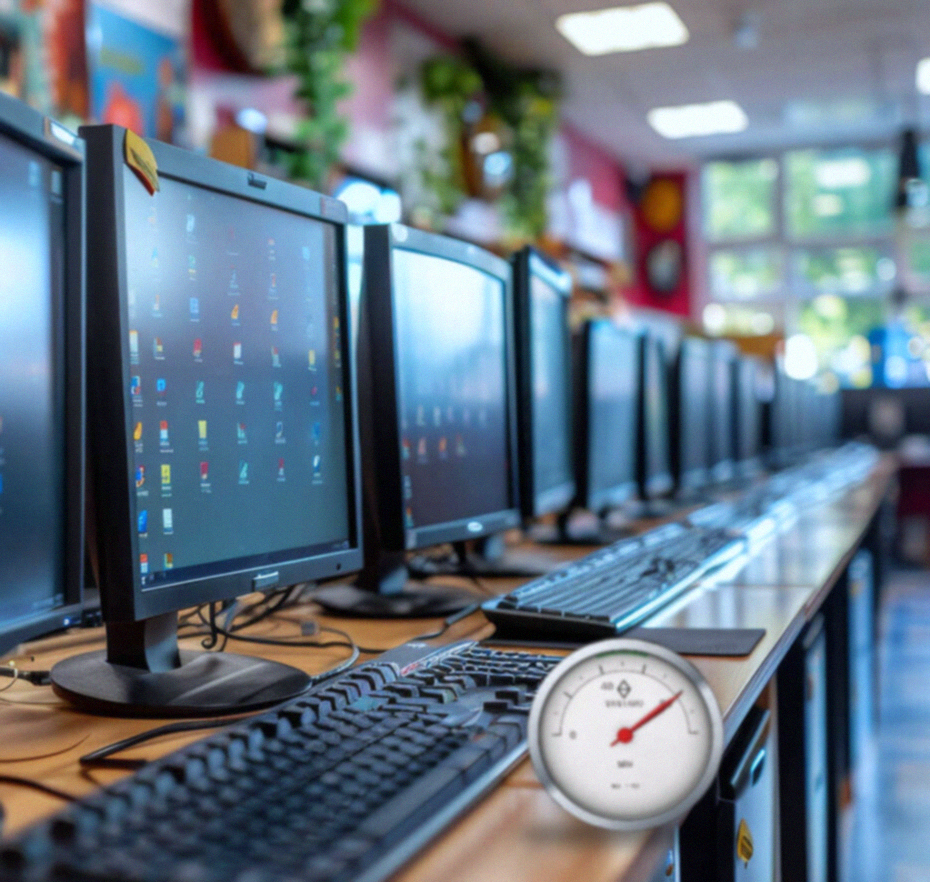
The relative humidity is 80
